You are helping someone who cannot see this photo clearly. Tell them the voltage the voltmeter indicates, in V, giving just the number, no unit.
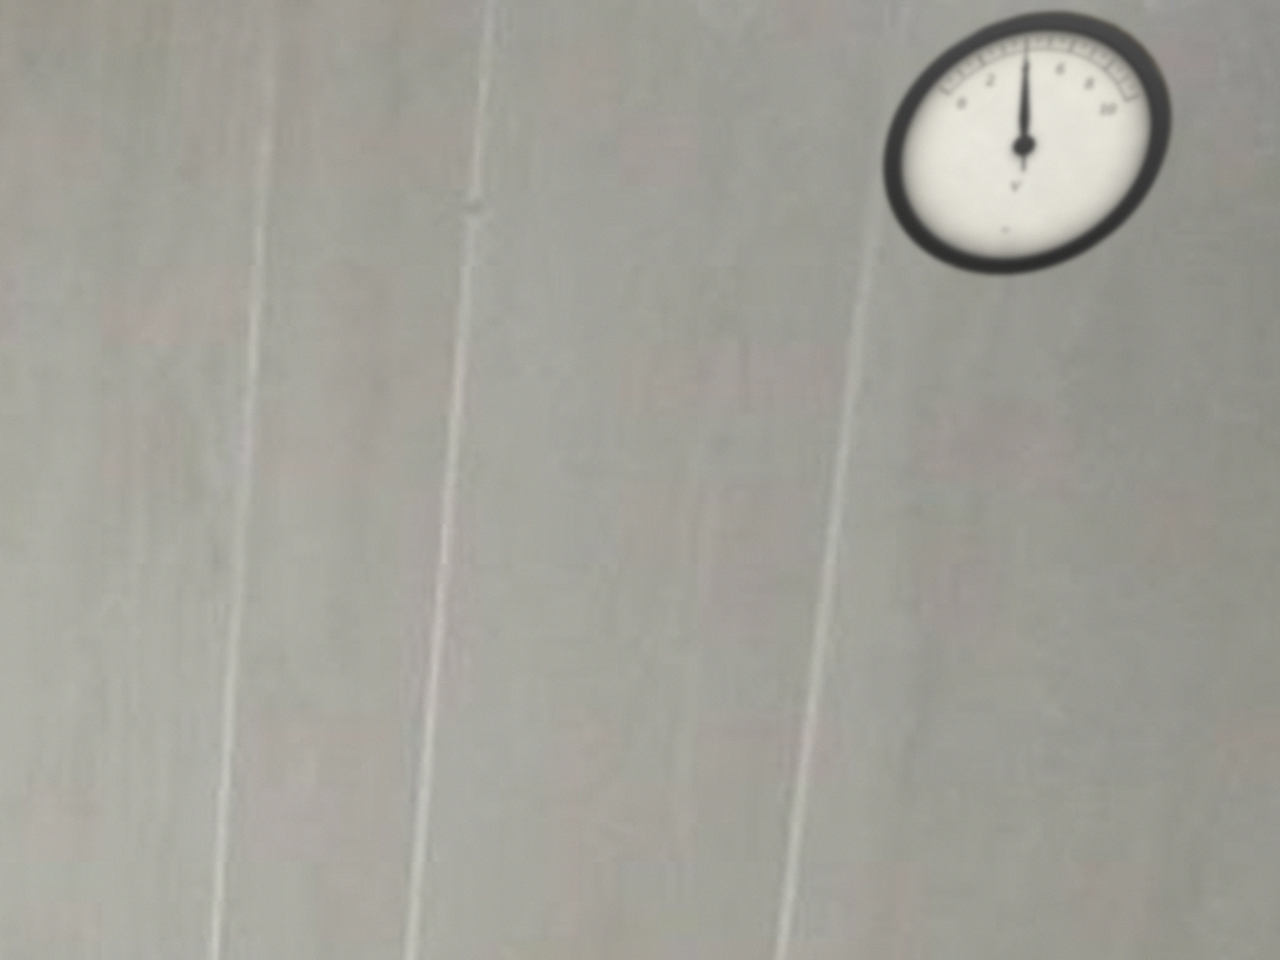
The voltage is 4
